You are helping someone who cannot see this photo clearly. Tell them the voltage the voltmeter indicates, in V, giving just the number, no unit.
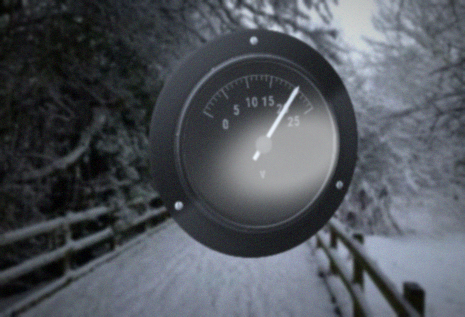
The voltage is 20
